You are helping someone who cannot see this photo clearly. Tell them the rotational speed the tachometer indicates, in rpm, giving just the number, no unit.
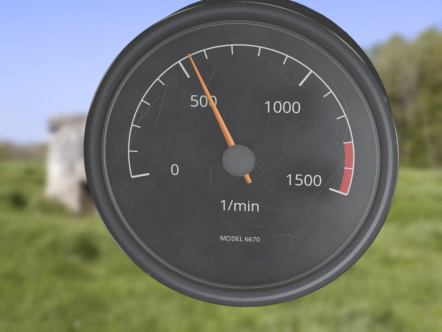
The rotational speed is 550
